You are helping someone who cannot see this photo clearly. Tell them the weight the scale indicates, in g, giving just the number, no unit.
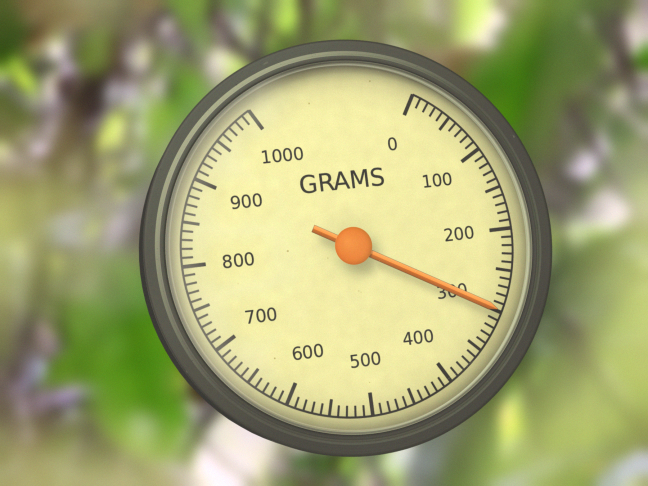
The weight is 300
